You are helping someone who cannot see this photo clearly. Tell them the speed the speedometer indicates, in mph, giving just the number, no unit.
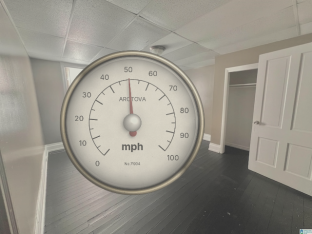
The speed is 50
